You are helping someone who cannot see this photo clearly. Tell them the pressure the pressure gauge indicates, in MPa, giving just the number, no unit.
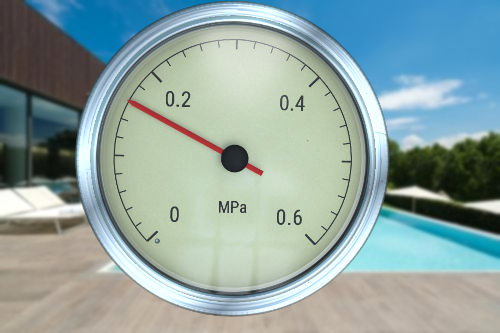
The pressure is 0.16
